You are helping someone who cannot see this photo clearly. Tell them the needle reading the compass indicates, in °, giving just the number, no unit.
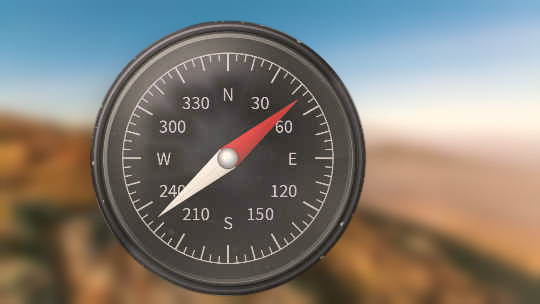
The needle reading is 50
